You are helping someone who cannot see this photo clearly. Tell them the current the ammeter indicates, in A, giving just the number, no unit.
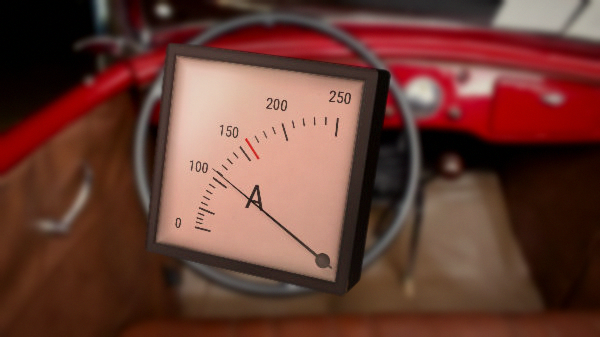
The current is 110
